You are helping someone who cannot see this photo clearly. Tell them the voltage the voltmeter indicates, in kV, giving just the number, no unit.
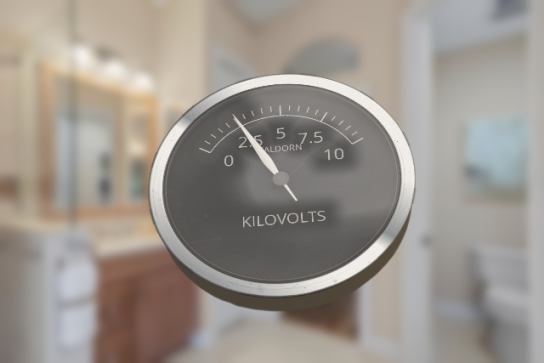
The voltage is 2.5
